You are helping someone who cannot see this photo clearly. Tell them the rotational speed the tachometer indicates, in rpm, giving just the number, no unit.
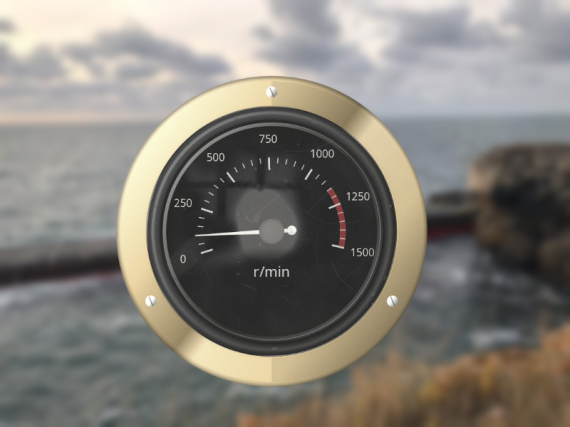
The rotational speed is 100
